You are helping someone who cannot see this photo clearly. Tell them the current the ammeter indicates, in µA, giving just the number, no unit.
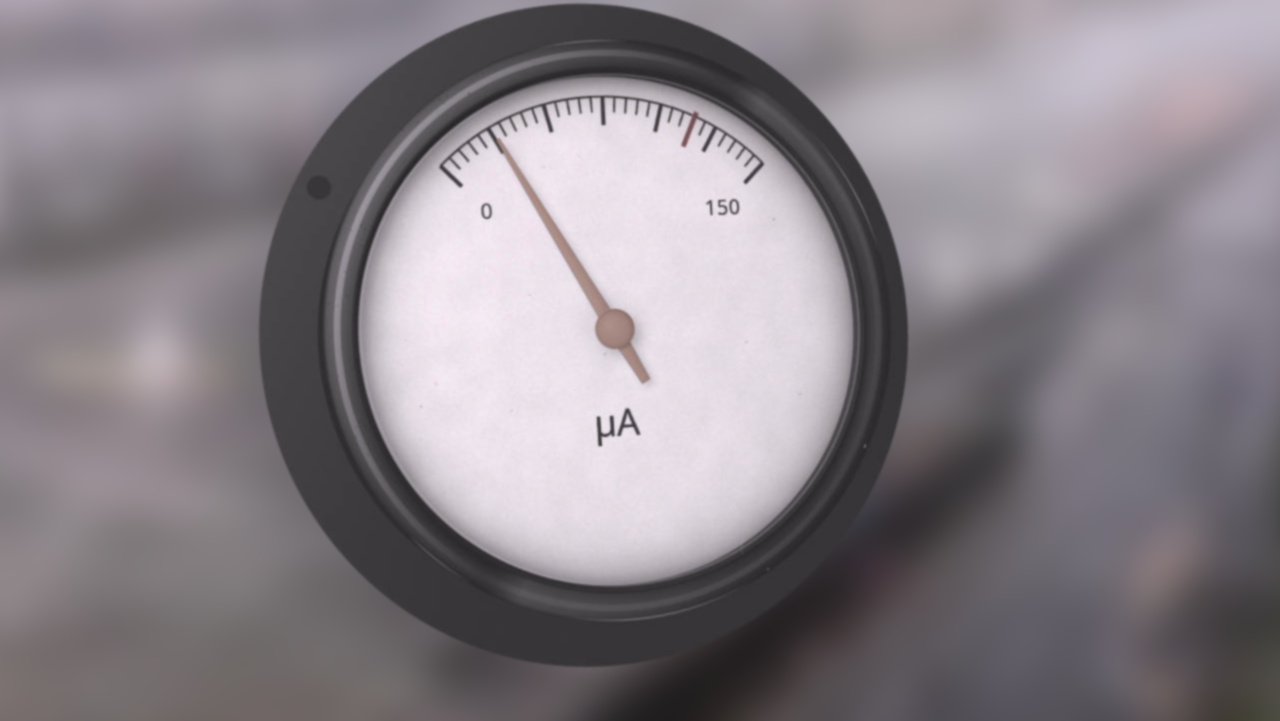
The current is 25
